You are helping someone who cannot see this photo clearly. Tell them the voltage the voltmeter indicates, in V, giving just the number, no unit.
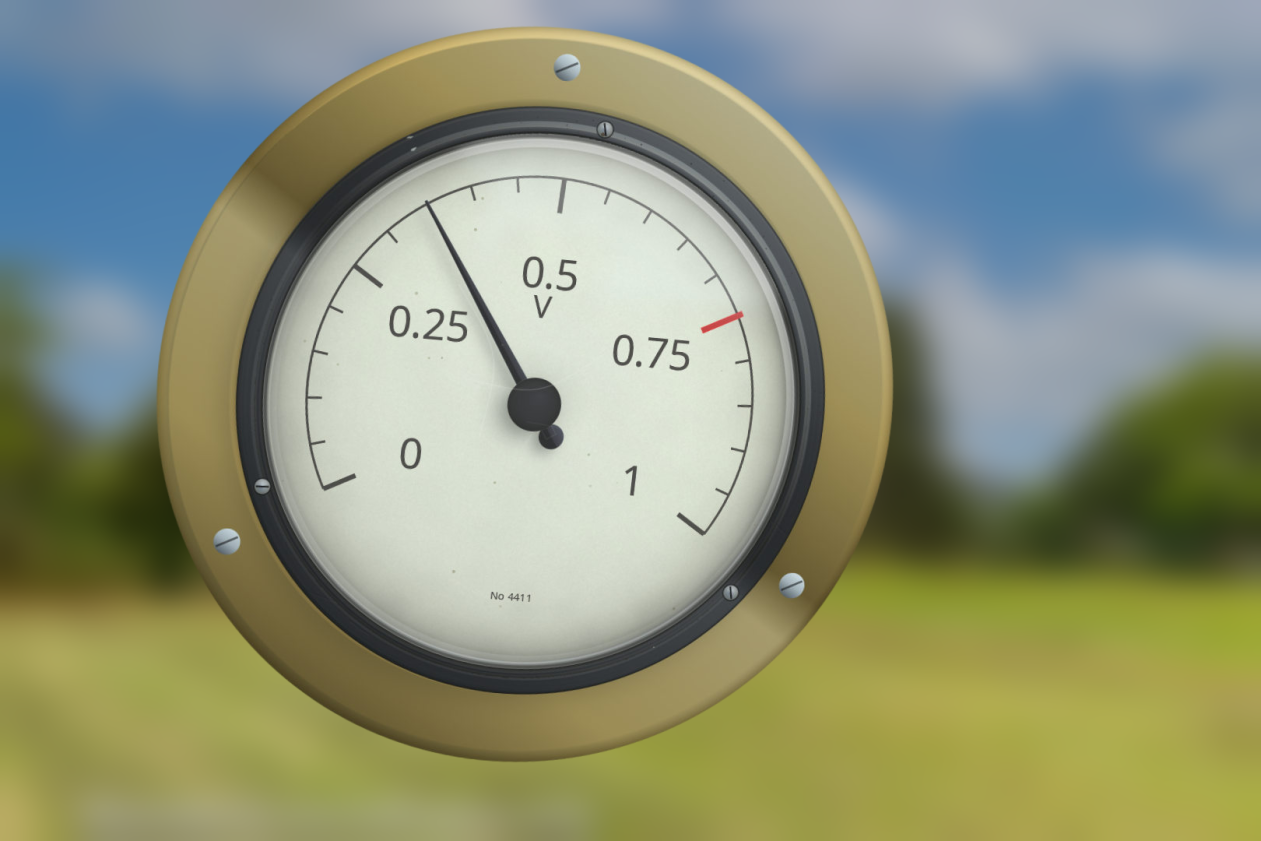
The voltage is 0.35
